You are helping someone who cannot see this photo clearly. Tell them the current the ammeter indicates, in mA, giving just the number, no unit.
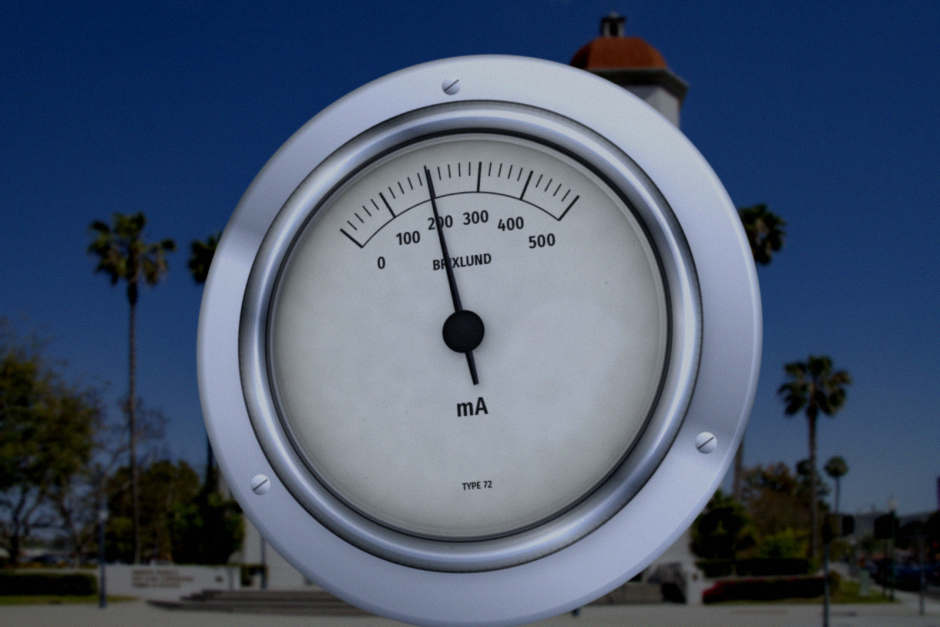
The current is 200
